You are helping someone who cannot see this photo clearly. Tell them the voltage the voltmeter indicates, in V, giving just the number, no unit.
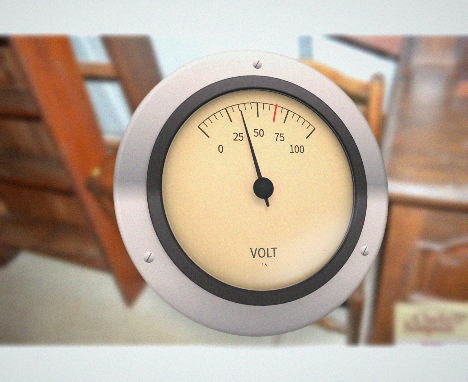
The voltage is 35
